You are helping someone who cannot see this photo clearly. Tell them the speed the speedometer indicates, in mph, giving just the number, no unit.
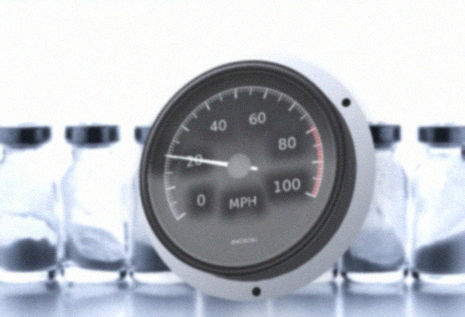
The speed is 20
